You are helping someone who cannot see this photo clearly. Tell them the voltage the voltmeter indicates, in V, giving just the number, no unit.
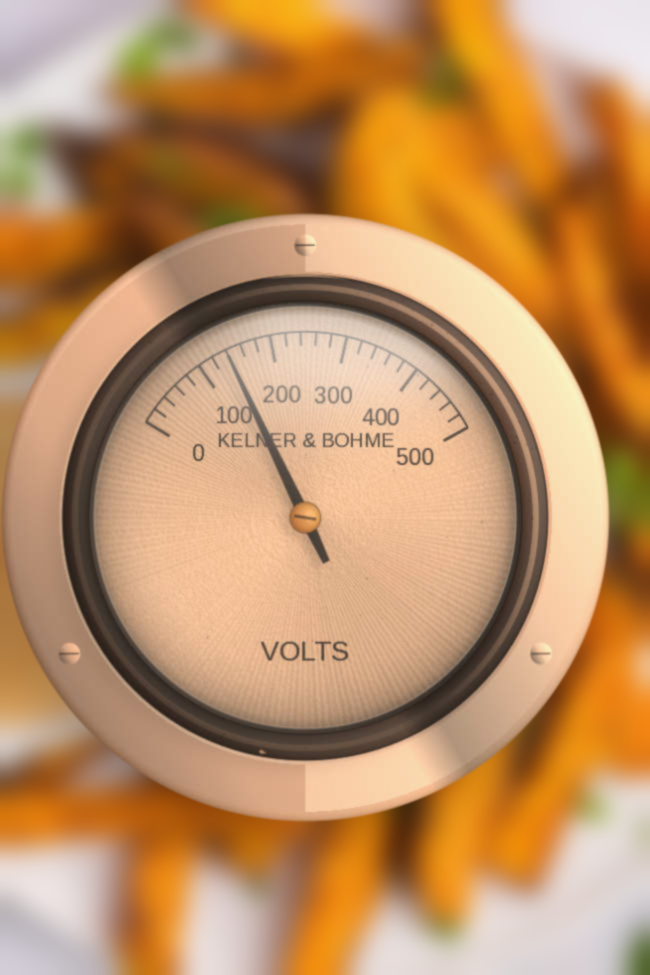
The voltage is 140
